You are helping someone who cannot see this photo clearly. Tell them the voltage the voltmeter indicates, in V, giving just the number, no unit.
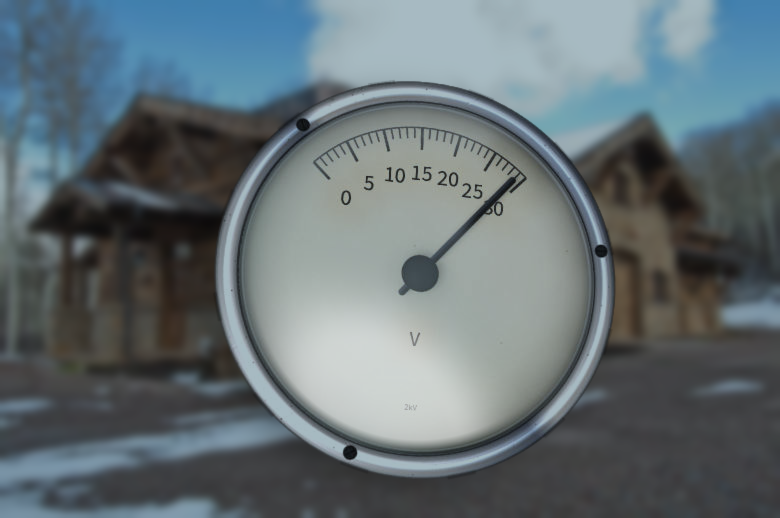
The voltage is 29
